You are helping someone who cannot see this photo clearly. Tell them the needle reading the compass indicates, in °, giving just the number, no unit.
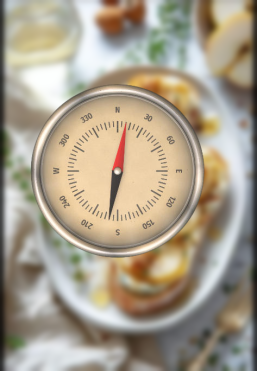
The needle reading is 10
